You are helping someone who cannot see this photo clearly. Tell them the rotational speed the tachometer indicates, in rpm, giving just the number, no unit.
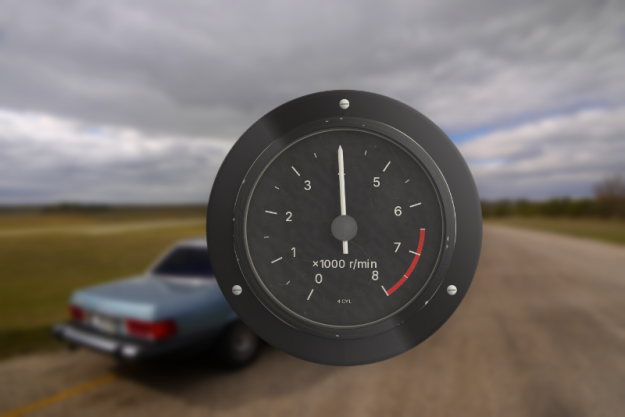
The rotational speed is 4000
